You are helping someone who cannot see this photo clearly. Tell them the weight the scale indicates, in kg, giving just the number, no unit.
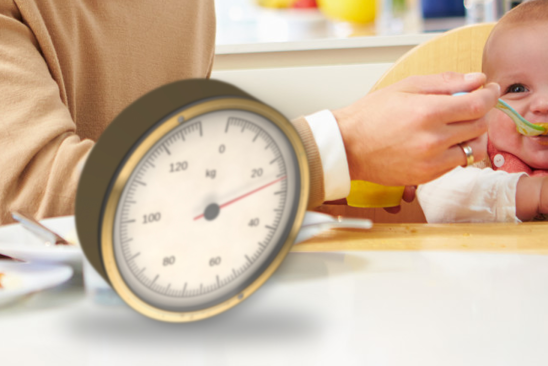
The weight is 25
